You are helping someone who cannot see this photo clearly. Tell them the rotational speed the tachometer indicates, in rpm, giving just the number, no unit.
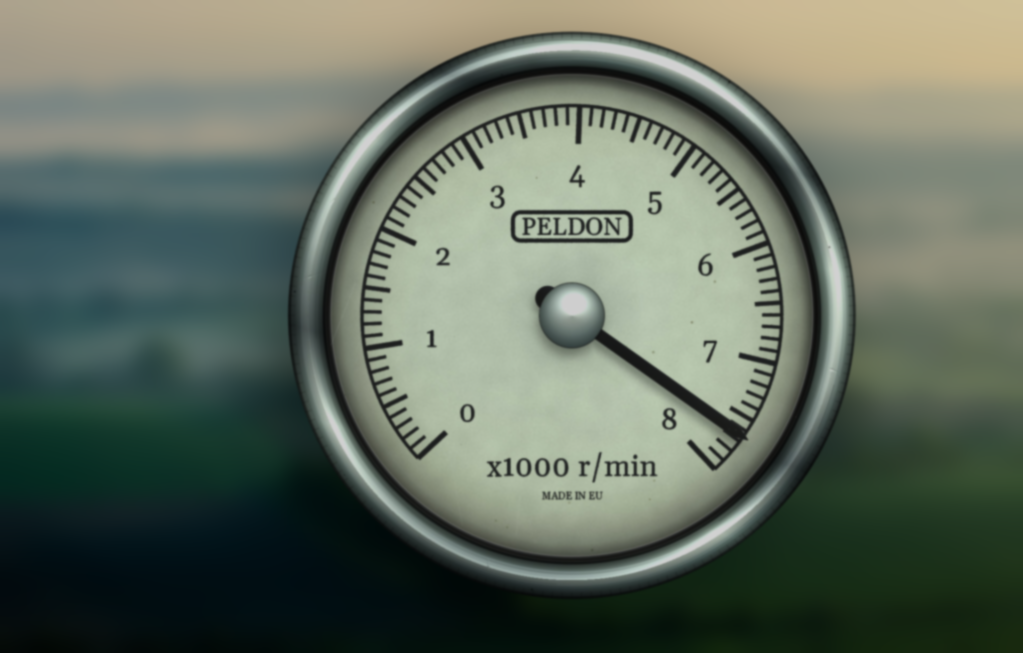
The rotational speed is 7650
